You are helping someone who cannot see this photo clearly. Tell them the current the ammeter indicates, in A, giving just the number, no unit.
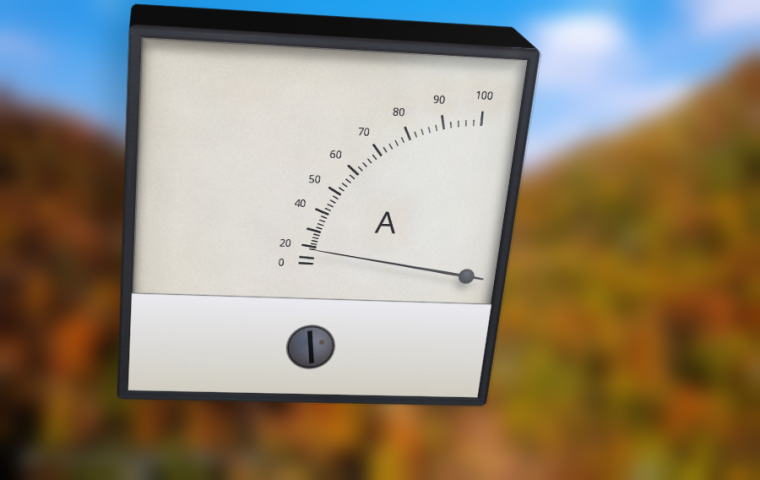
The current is 20
